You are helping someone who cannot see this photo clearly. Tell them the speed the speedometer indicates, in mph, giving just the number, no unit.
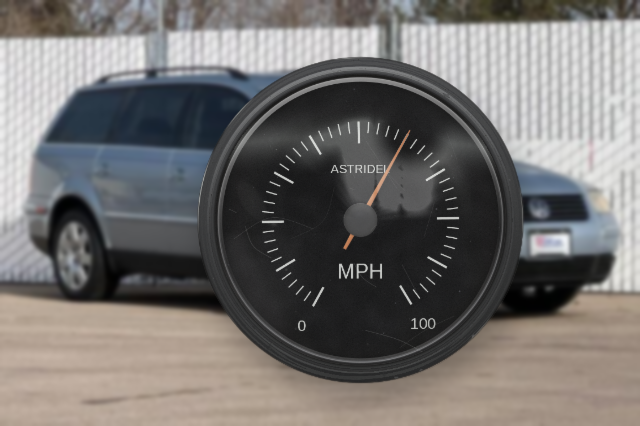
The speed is 60
